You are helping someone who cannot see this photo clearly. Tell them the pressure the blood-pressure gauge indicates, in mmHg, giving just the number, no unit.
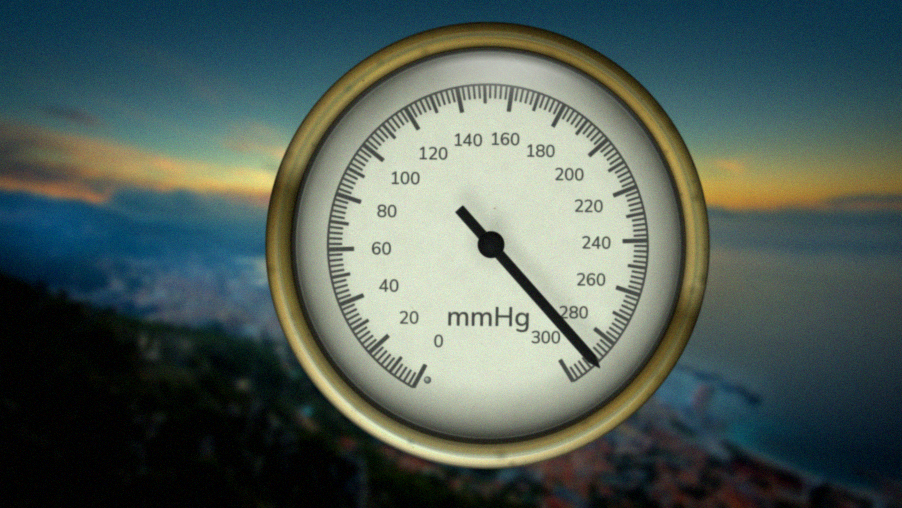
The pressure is 290
